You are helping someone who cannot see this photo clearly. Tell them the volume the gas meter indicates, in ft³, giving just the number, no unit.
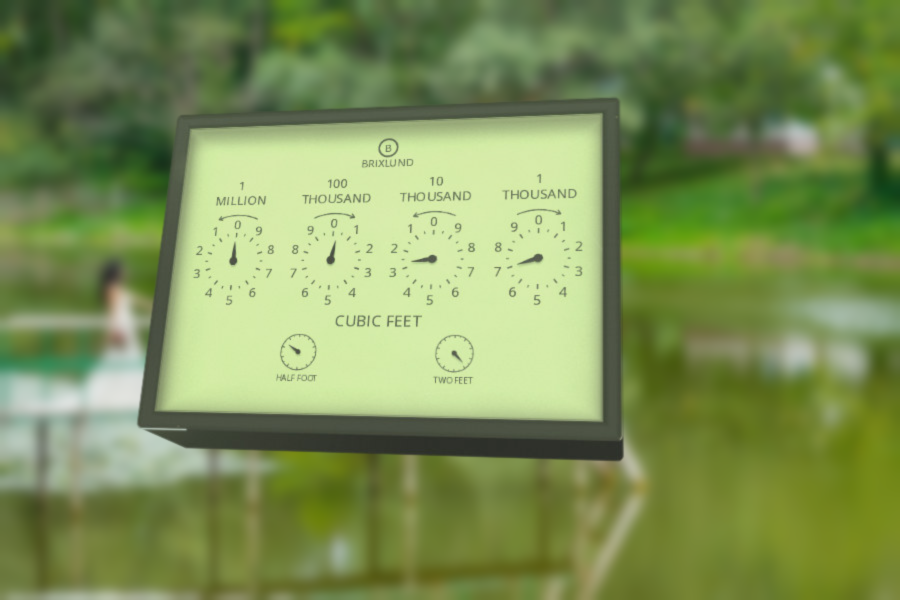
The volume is 2700
